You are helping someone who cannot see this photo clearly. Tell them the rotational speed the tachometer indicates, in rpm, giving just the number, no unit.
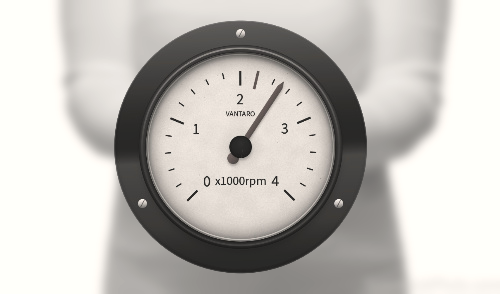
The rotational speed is 2500
